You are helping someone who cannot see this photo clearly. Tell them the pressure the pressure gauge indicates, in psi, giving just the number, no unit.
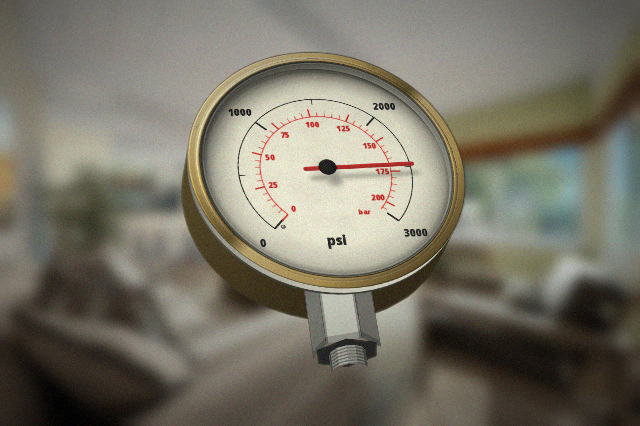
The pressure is 2500
